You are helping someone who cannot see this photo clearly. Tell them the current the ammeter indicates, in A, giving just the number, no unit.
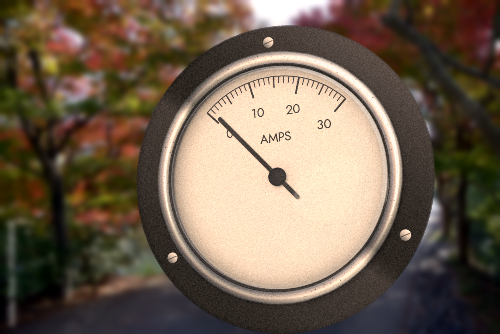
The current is 1
